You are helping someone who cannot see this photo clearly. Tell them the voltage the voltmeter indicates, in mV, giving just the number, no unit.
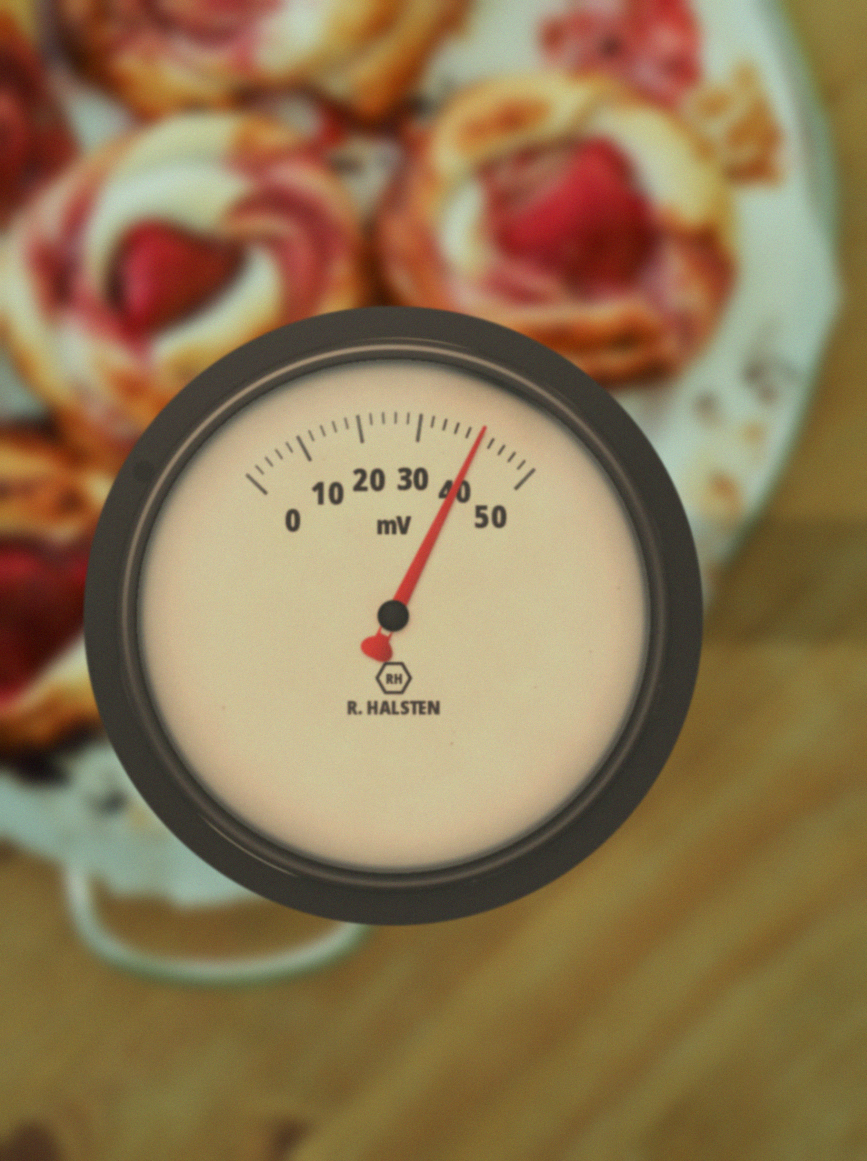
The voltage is 40
